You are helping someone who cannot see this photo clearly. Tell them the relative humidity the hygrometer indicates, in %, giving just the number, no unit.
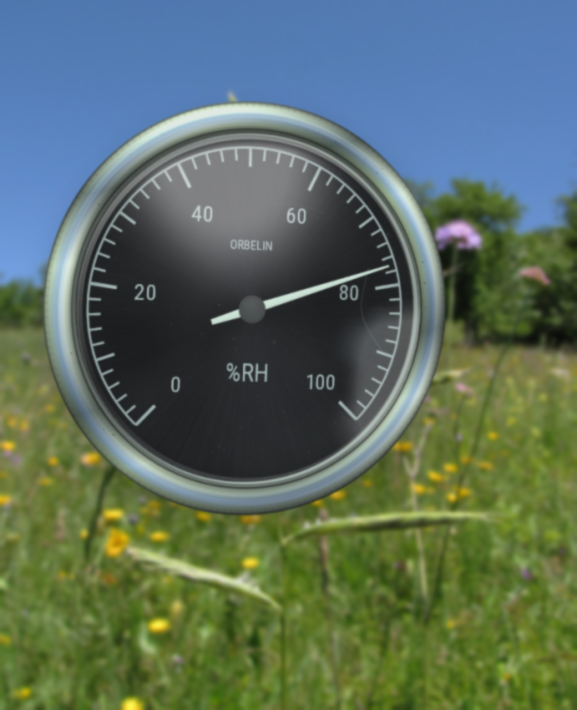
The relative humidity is 77
